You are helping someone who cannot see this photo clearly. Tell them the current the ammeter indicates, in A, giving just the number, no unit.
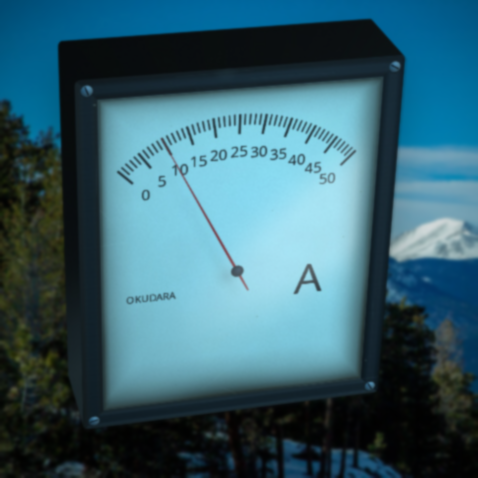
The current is 10
